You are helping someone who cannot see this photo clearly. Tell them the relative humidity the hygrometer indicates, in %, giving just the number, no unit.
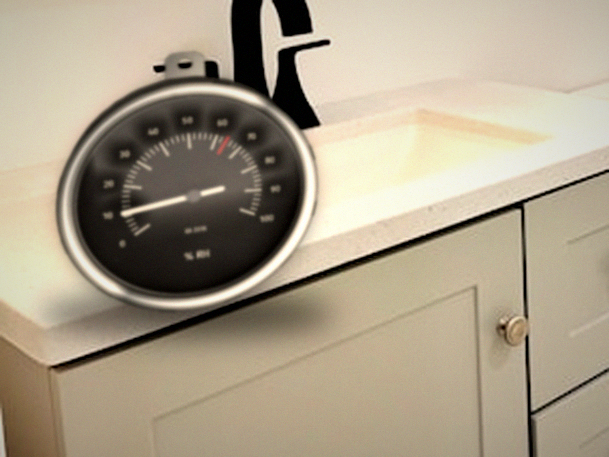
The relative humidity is 10
